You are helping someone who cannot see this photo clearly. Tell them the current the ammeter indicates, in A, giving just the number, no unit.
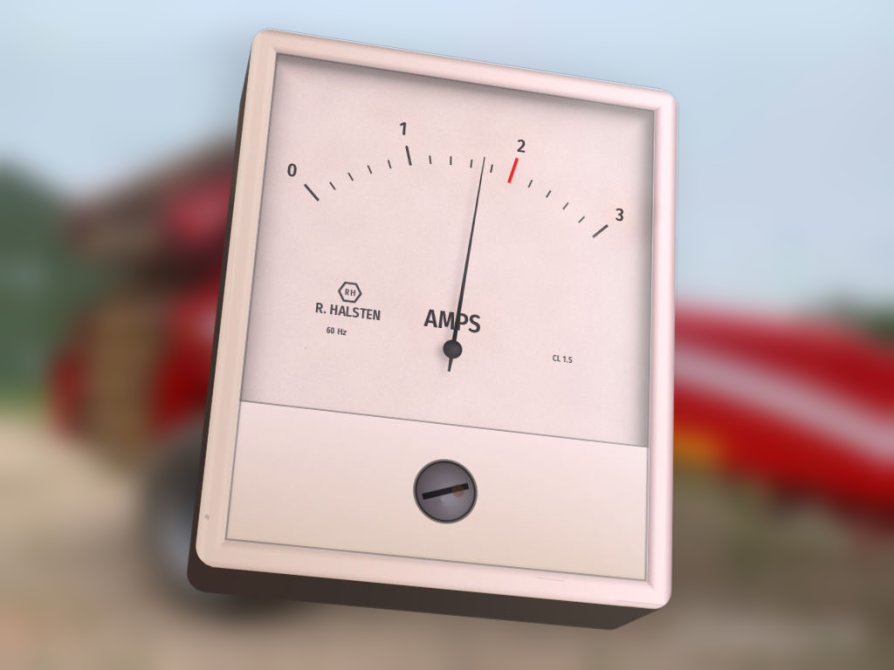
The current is 1.7
